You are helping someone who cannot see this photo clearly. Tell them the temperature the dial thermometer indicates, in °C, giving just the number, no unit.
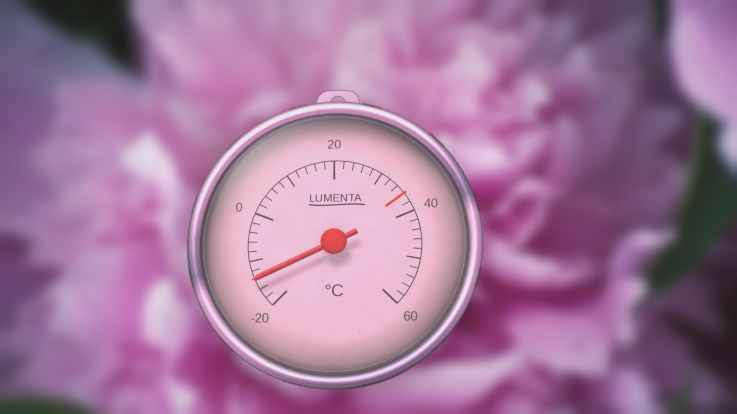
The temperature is -14
